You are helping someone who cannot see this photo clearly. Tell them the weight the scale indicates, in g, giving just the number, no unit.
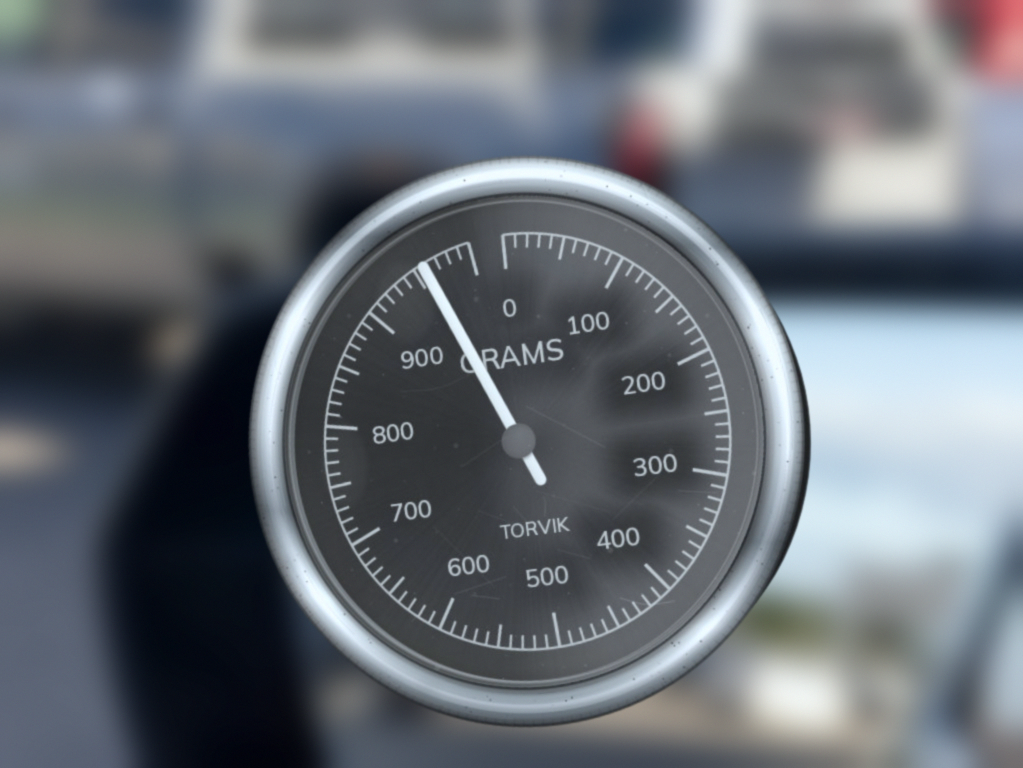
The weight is 960
